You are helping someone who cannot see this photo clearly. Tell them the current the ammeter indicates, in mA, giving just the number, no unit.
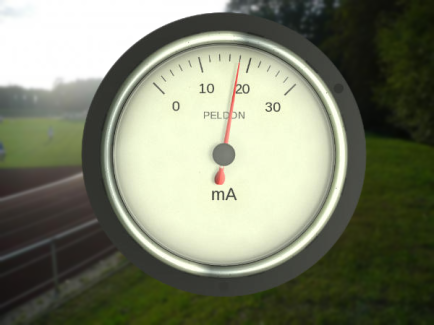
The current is 18
